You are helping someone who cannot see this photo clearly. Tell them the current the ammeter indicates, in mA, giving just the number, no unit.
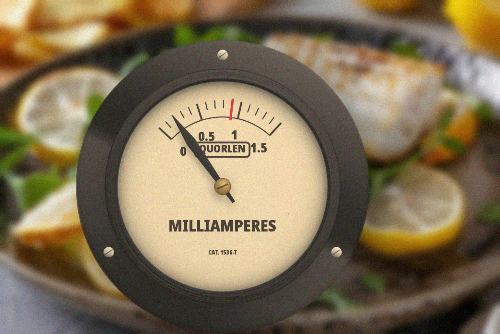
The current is 0.2
